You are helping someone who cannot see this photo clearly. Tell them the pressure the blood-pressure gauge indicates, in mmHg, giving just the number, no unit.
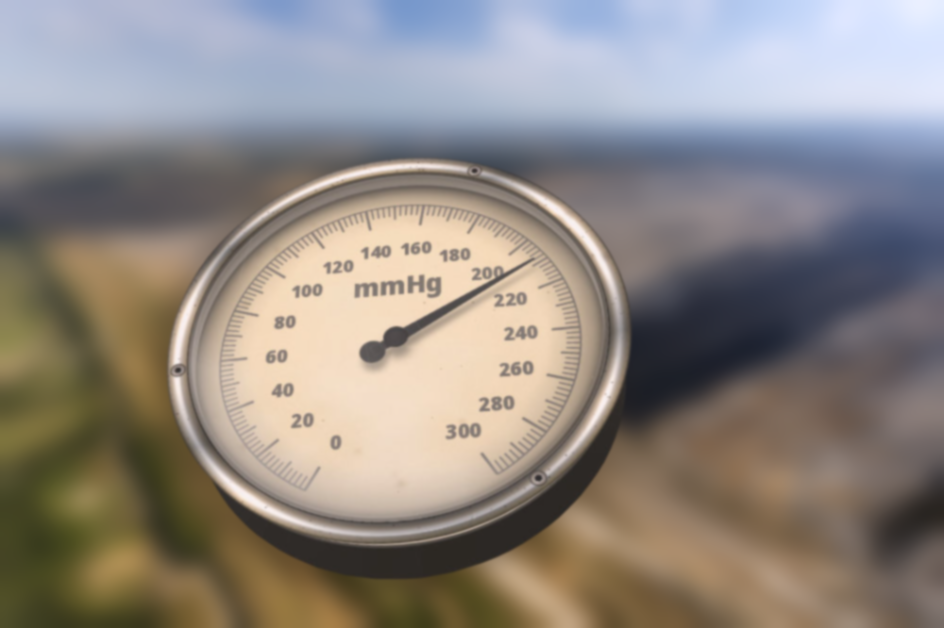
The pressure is 210
